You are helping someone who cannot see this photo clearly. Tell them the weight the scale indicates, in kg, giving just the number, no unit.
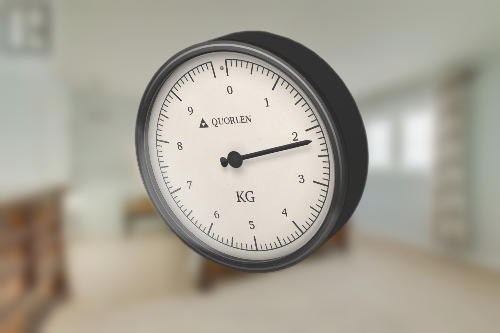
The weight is 2.2
